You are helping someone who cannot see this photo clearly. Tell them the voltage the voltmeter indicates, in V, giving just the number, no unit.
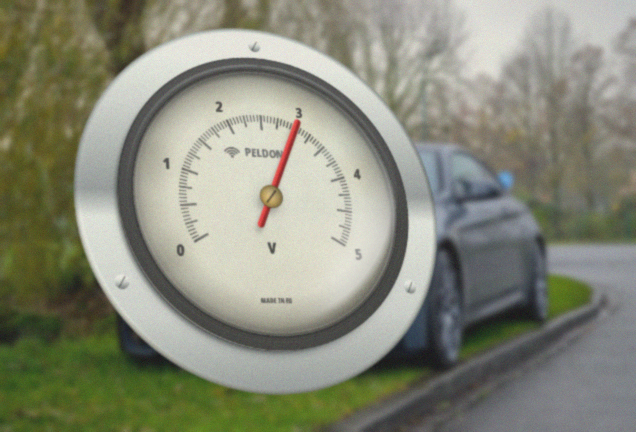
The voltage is 3
